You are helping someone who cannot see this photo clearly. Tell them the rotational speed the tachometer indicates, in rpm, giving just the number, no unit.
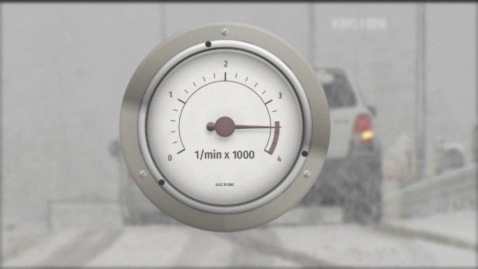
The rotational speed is 3500
